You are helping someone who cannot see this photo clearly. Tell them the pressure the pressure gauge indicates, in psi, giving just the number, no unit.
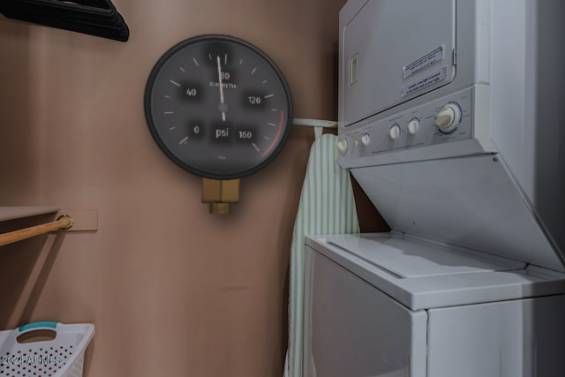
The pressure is 75
